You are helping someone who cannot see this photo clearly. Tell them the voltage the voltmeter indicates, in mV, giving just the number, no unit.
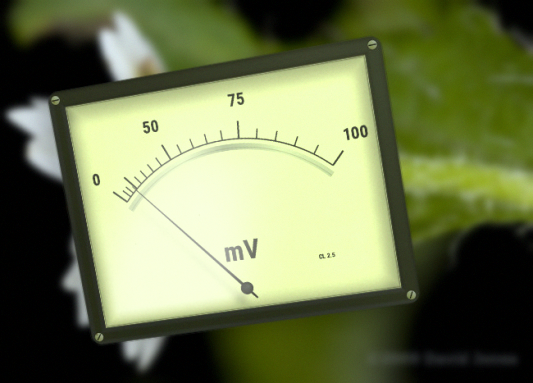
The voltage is 25
